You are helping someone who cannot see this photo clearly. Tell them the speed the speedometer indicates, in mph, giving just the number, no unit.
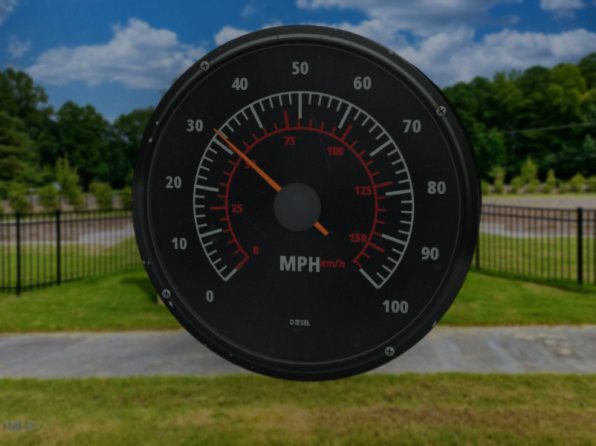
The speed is 32
